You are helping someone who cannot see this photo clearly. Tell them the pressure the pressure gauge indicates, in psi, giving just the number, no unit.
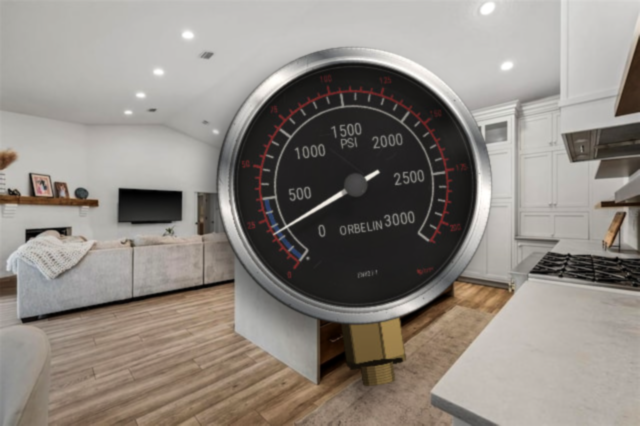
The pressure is 250
